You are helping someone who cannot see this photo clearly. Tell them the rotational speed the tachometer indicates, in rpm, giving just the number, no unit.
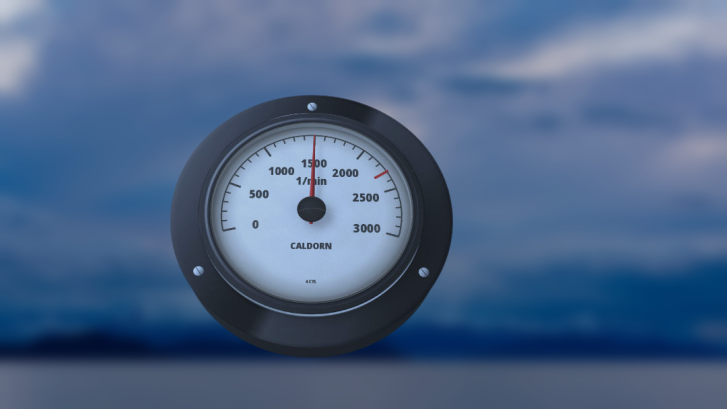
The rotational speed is 1500
